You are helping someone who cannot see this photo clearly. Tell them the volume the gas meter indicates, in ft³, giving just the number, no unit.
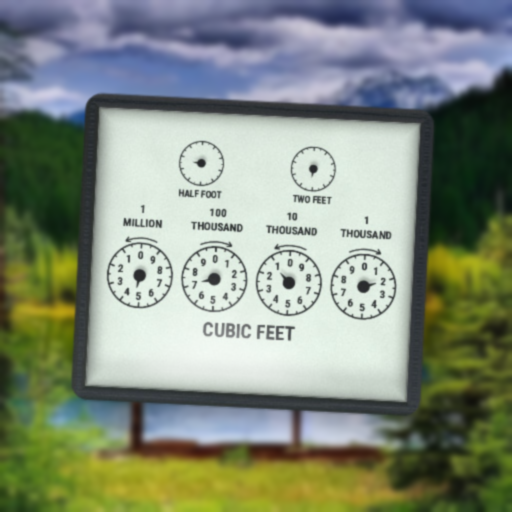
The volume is 471200
